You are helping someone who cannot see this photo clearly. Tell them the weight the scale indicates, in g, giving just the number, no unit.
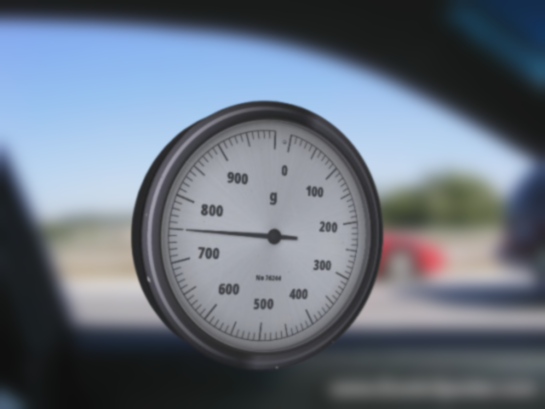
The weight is 750
